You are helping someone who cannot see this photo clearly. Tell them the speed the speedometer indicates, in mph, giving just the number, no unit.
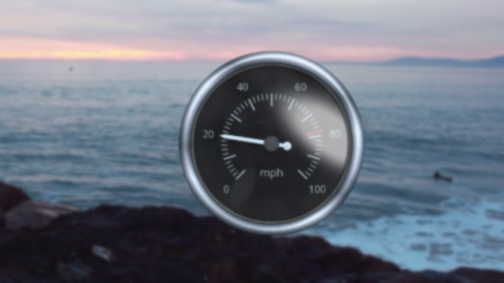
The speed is 20
